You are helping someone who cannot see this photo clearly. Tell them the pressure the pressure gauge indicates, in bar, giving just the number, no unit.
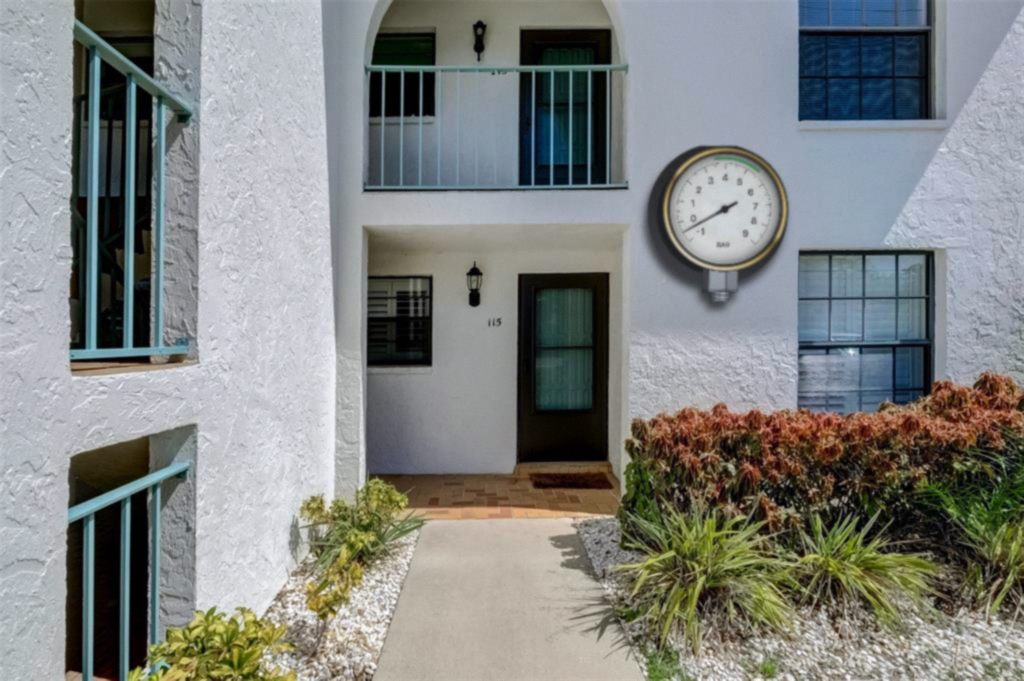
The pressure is -0.5
